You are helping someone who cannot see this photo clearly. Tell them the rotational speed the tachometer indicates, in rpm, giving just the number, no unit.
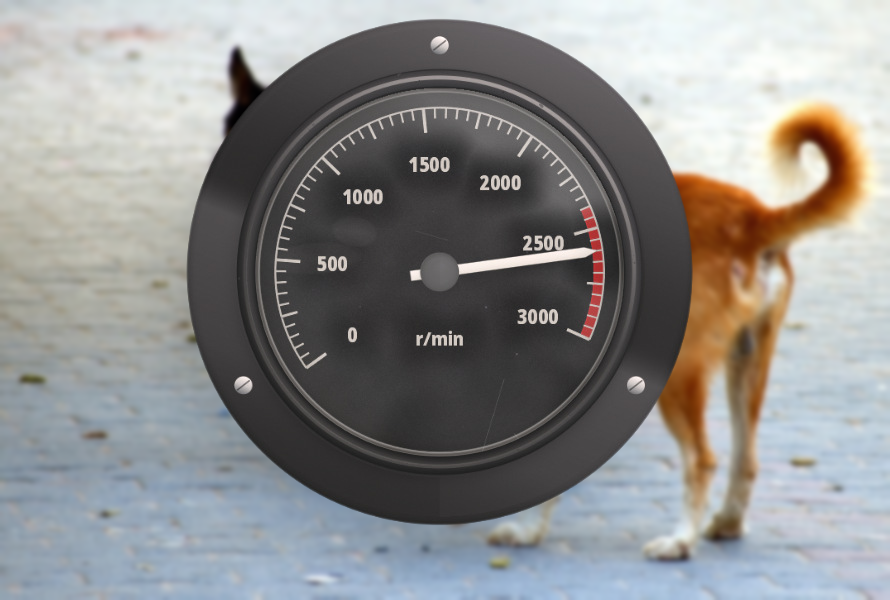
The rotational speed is 2600
